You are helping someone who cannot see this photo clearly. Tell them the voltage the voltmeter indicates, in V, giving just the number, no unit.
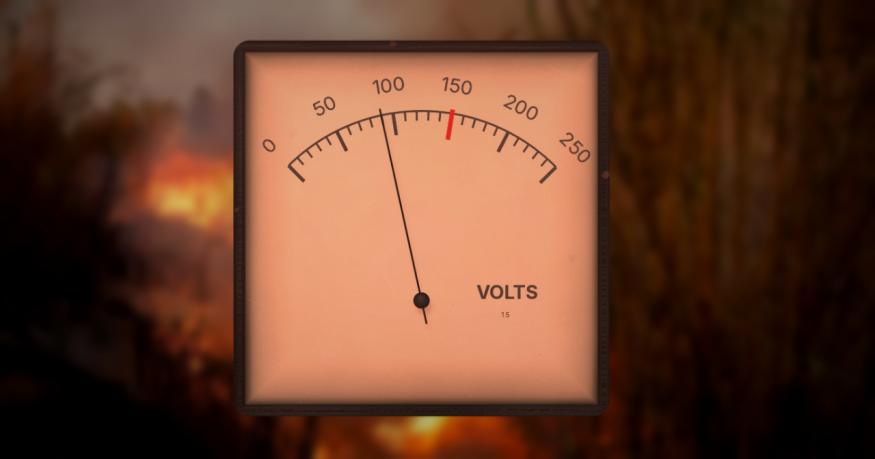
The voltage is 90
